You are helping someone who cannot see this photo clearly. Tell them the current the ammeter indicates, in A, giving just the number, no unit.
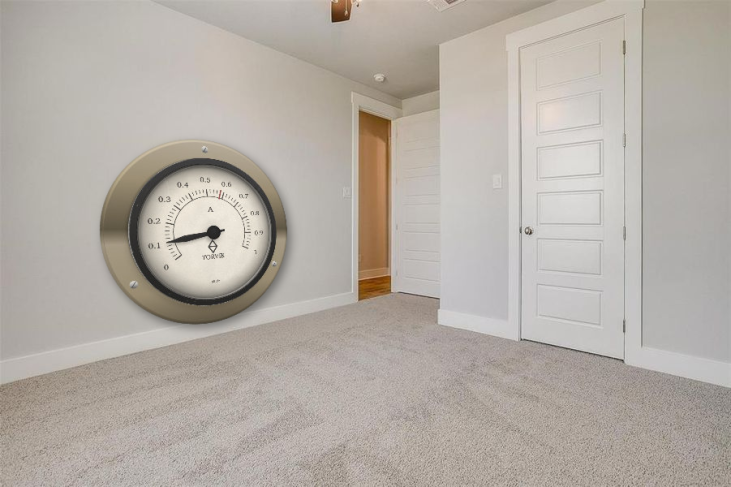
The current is 0.1
